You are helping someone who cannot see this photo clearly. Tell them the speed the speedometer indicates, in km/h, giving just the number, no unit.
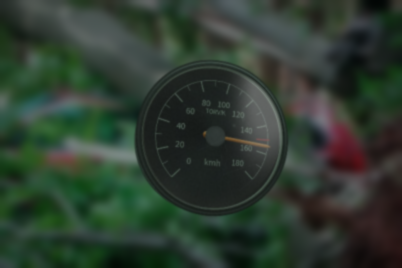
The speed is 155
